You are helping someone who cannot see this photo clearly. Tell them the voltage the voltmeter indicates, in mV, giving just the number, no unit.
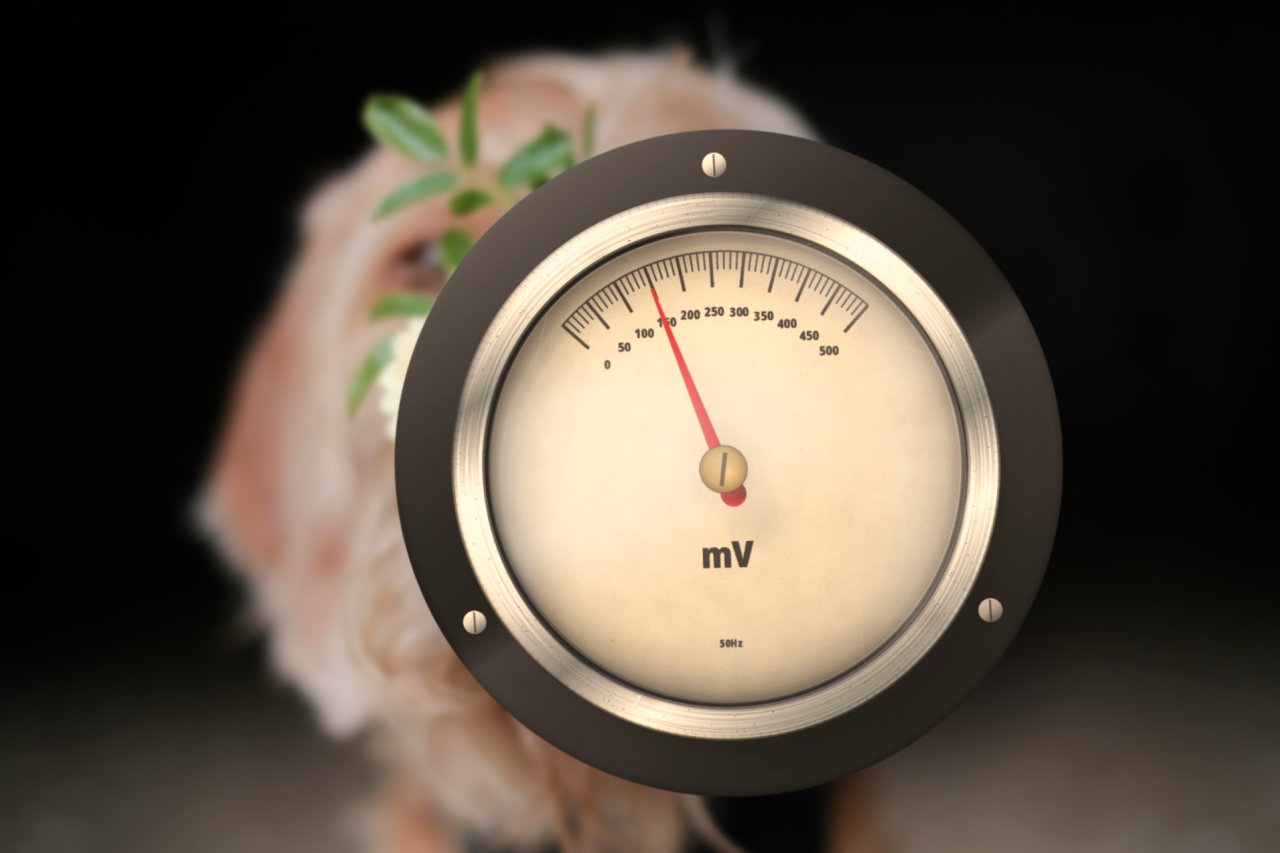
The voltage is 150
